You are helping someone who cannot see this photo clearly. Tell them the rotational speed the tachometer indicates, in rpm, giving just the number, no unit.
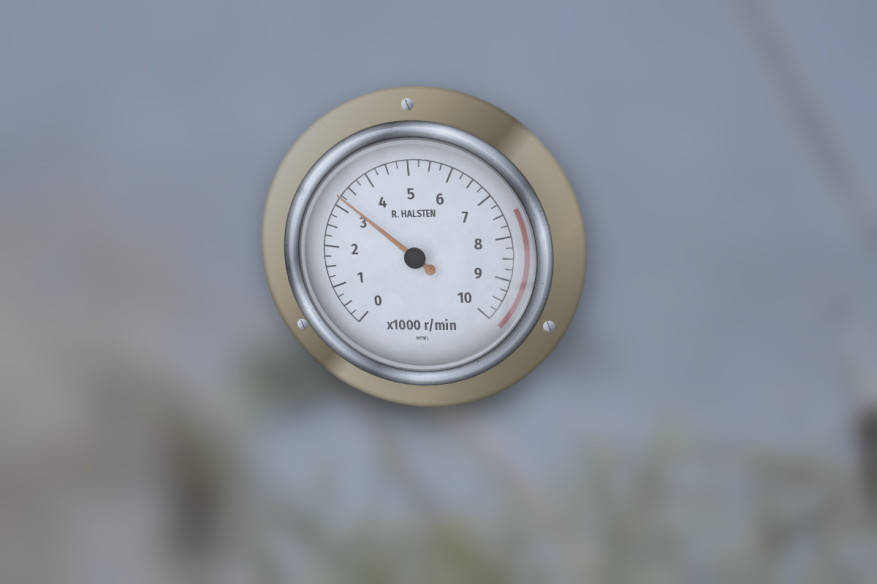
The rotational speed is 3250
